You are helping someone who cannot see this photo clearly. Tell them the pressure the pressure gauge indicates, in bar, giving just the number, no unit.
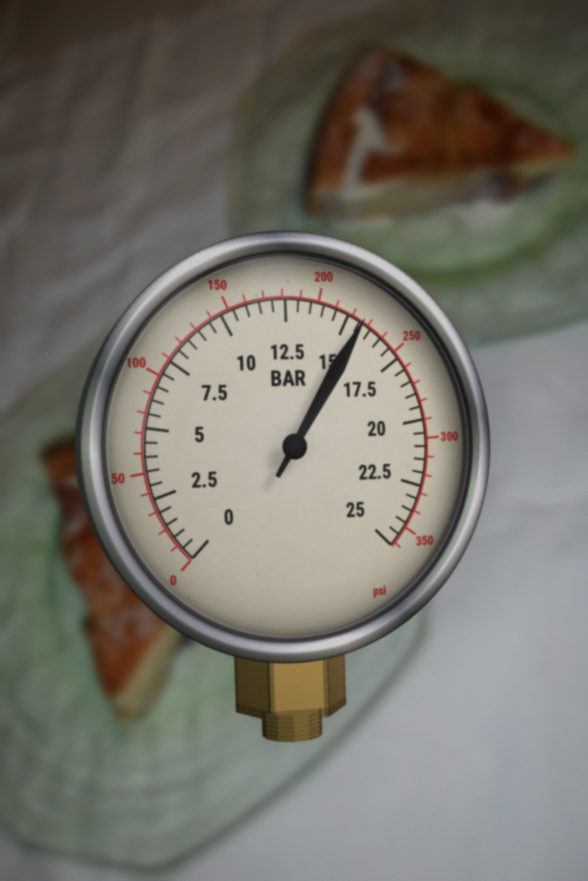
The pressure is 15.5
